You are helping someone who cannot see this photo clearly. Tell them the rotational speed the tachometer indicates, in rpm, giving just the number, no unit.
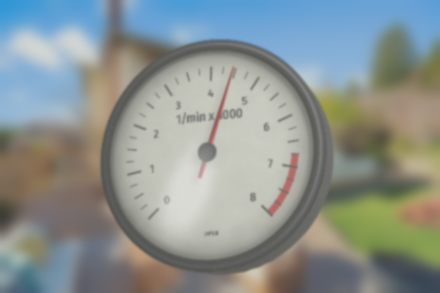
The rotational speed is 4500
